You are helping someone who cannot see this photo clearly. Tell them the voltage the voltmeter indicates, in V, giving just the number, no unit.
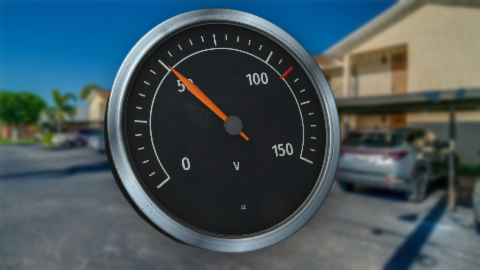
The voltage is 50
